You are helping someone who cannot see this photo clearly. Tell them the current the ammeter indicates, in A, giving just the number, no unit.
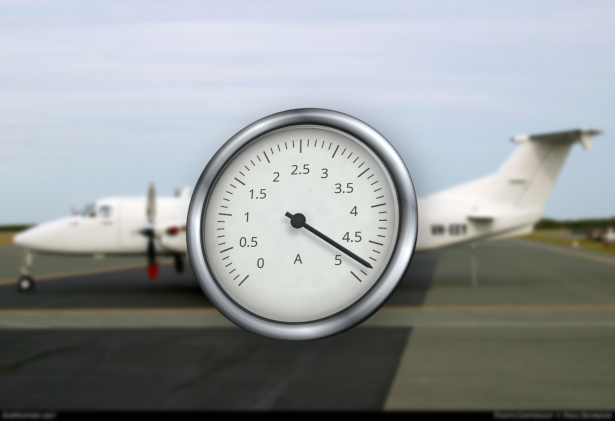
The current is 4.8
